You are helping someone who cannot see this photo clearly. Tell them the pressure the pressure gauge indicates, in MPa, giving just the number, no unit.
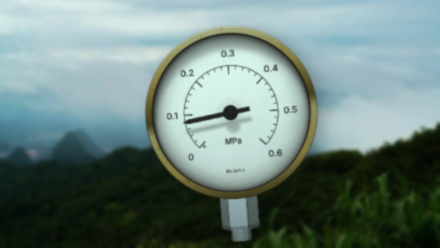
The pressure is 0.08
